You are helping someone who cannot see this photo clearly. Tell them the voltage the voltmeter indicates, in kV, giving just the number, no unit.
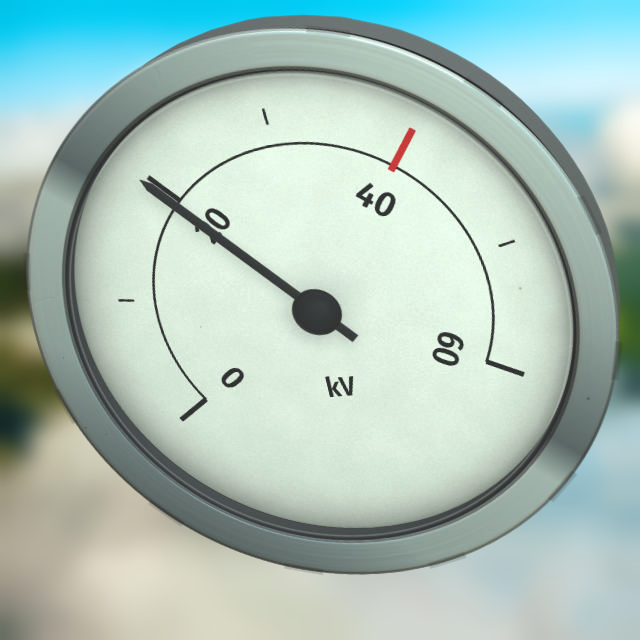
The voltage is 20
